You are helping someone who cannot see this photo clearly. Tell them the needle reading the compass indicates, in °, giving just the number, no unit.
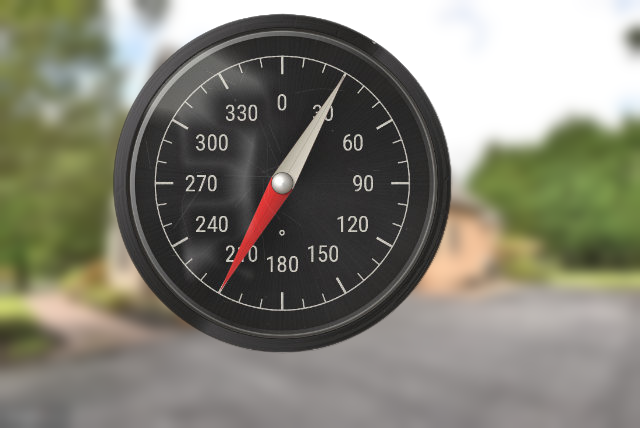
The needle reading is 210
